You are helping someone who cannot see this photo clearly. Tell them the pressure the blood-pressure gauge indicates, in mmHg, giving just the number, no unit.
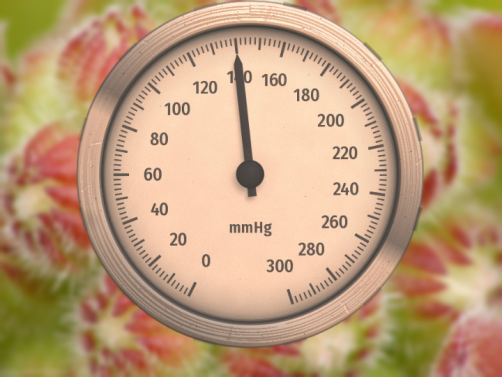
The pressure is 140
